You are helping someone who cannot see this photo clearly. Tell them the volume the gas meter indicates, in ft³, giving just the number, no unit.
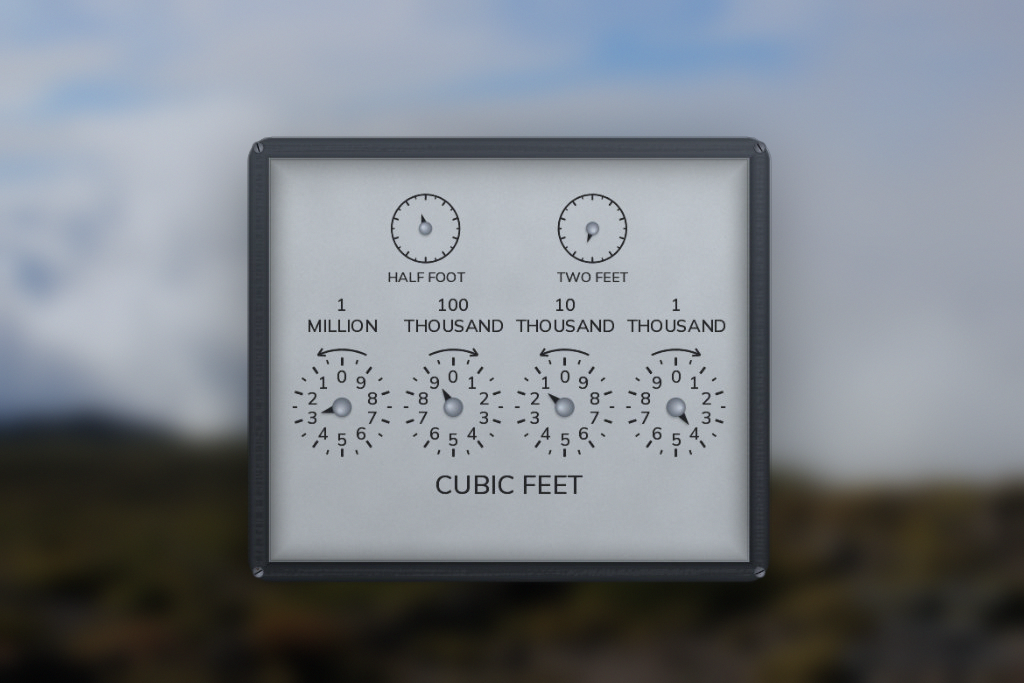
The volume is 291400
